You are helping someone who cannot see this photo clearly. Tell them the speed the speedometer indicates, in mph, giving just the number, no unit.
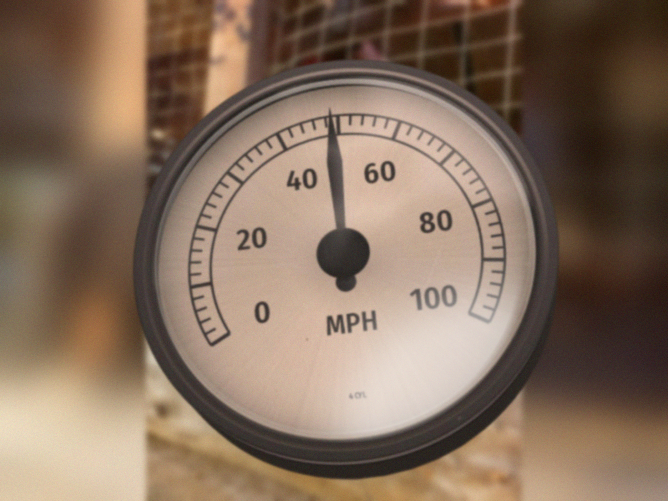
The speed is 49
